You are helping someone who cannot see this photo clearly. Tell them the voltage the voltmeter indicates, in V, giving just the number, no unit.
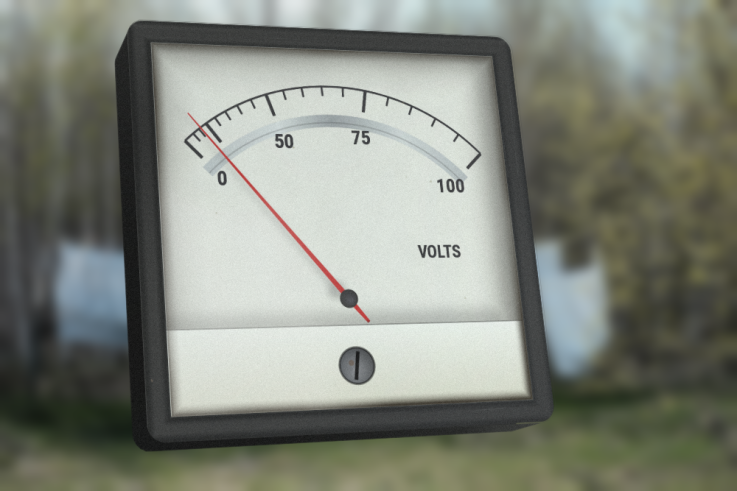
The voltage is 20
